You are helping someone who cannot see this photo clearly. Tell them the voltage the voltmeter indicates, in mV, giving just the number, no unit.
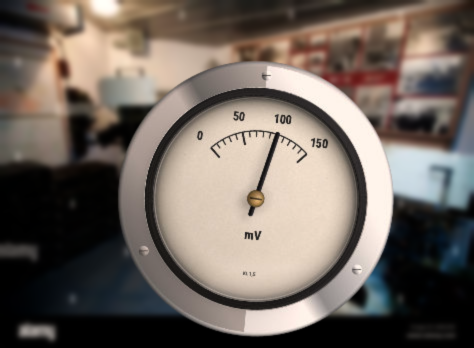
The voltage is 100
